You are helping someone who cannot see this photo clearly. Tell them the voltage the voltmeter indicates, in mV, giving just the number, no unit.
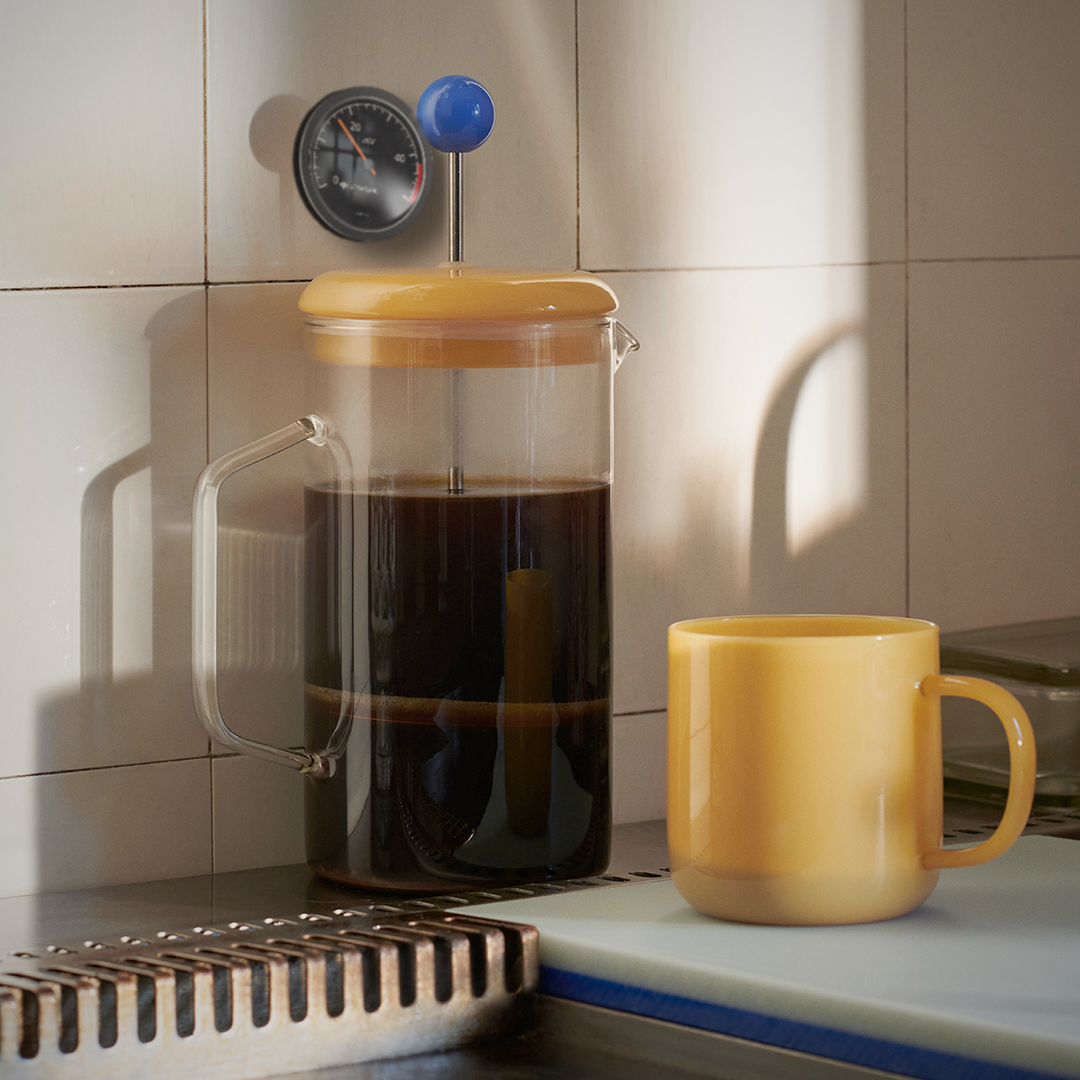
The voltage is 16
